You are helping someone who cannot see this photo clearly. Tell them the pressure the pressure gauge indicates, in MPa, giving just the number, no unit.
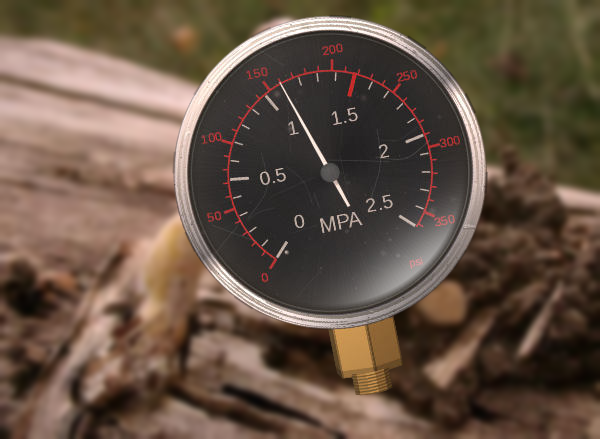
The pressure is 1.1
